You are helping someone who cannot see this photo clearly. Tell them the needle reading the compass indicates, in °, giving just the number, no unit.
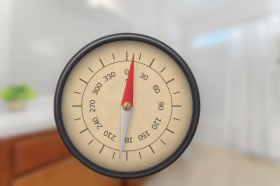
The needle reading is 7.5
